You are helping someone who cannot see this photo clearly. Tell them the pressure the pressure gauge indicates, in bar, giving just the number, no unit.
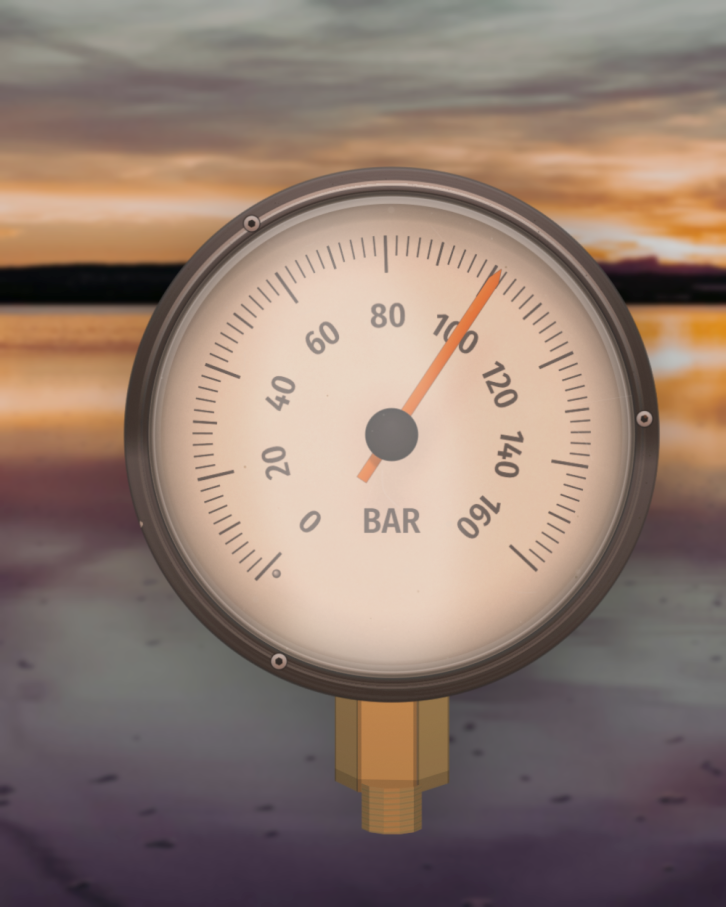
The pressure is 101
